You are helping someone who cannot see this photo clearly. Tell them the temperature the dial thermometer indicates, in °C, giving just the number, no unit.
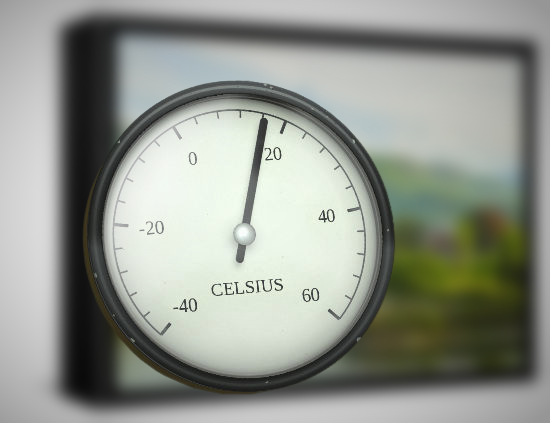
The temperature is 16
